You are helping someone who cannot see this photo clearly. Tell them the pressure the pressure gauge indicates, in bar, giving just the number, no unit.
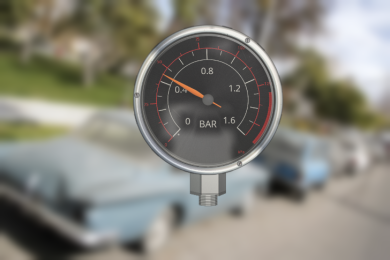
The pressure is 0.45
